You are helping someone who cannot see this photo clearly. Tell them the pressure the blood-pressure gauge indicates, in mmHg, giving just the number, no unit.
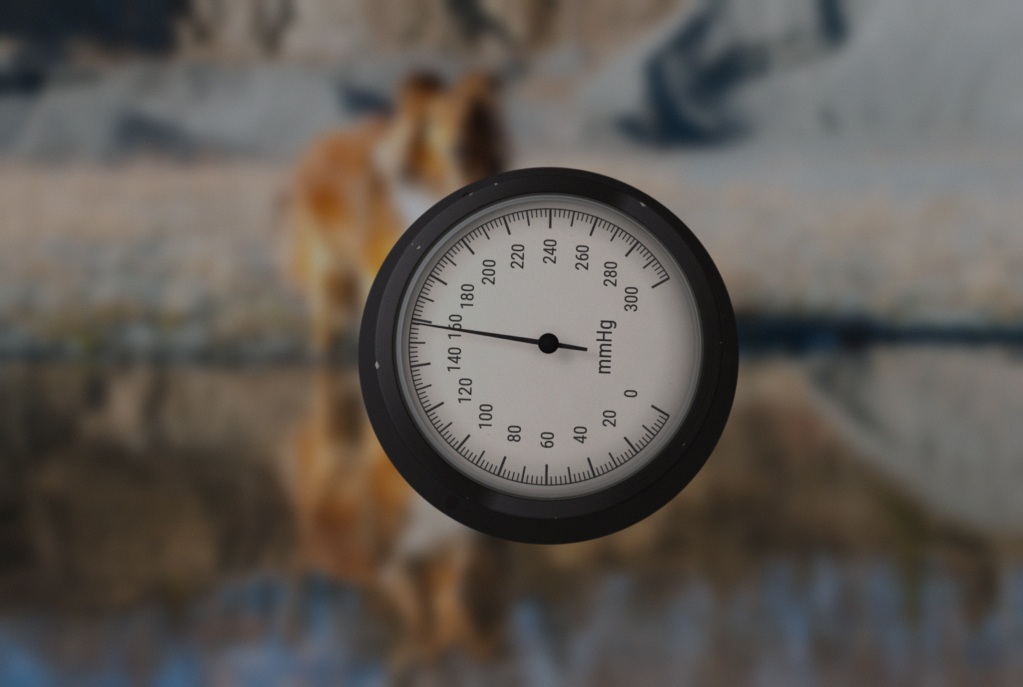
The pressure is 158
